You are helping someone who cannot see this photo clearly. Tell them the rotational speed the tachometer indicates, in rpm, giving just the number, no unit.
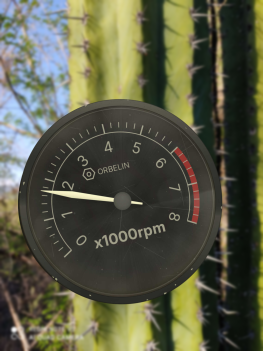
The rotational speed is 1700
